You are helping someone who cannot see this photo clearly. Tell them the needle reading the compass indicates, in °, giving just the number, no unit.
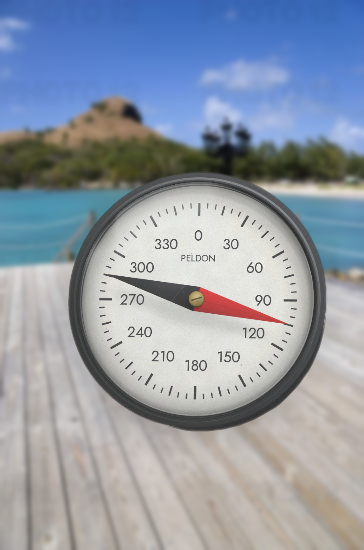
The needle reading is 105
